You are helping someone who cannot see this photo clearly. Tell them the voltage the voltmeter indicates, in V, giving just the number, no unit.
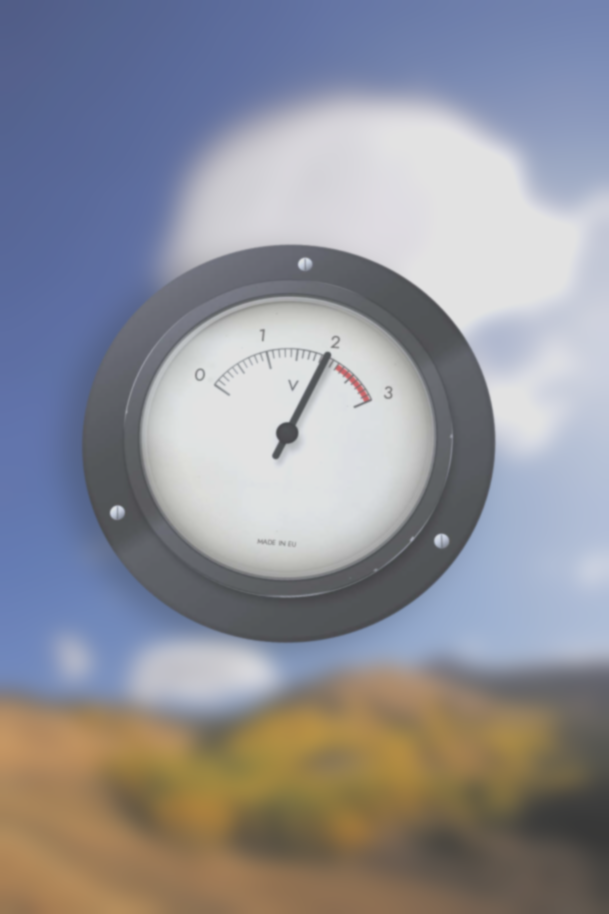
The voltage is 2
